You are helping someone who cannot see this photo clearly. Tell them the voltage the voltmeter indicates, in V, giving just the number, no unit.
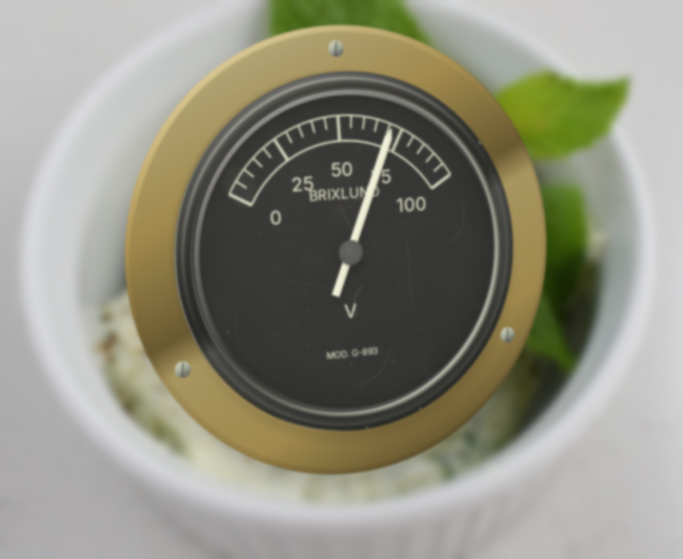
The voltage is 70
